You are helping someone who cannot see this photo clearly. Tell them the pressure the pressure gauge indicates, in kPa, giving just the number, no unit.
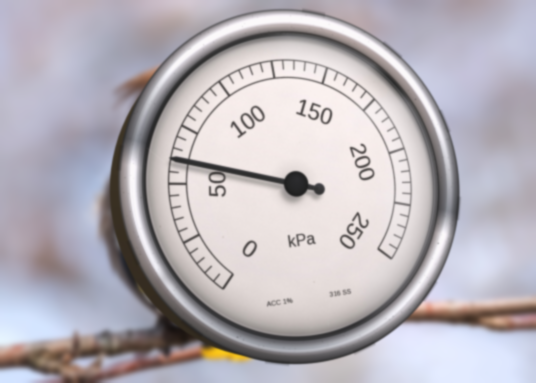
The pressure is 60
